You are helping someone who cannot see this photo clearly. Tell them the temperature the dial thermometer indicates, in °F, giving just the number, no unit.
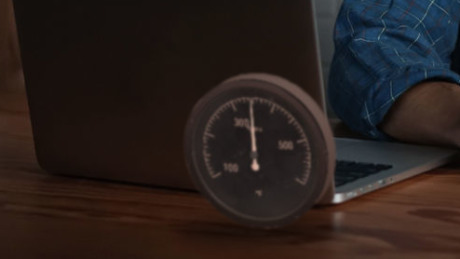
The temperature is 350
